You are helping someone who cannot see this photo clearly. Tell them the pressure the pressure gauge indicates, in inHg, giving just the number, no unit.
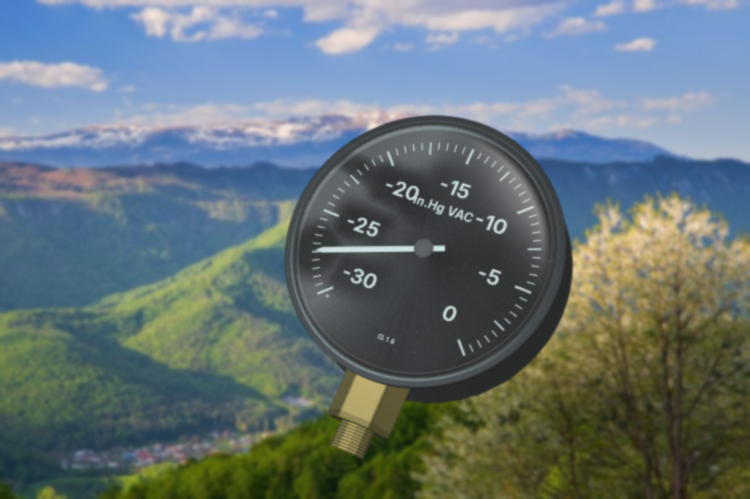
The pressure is -27.5
